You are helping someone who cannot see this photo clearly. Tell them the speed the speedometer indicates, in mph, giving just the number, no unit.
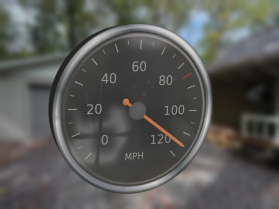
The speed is 115
